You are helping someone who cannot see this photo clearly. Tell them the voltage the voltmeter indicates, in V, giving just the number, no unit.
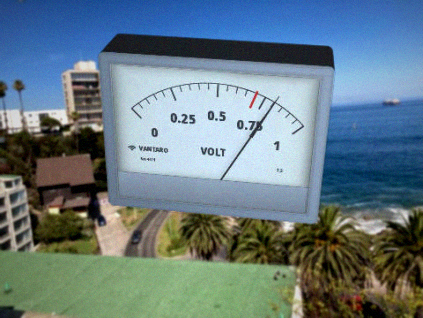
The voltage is 0.8
